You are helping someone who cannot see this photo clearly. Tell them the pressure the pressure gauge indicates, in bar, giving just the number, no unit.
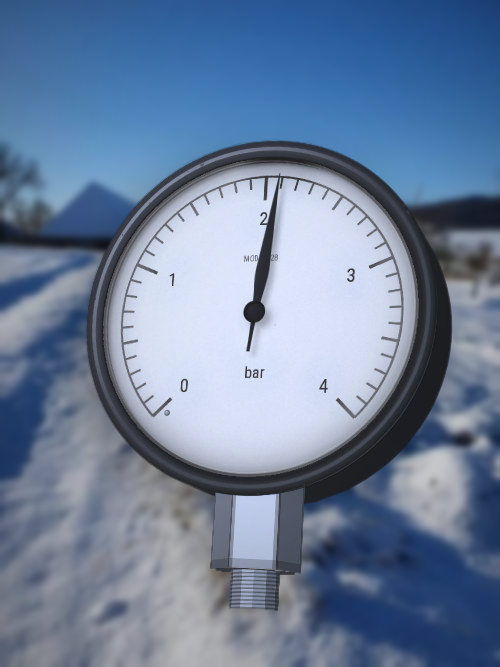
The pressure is 2.1
